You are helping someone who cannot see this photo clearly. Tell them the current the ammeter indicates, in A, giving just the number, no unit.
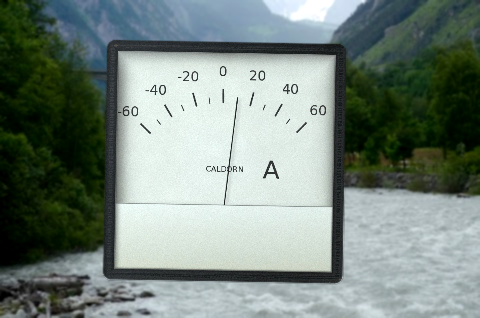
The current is 10
